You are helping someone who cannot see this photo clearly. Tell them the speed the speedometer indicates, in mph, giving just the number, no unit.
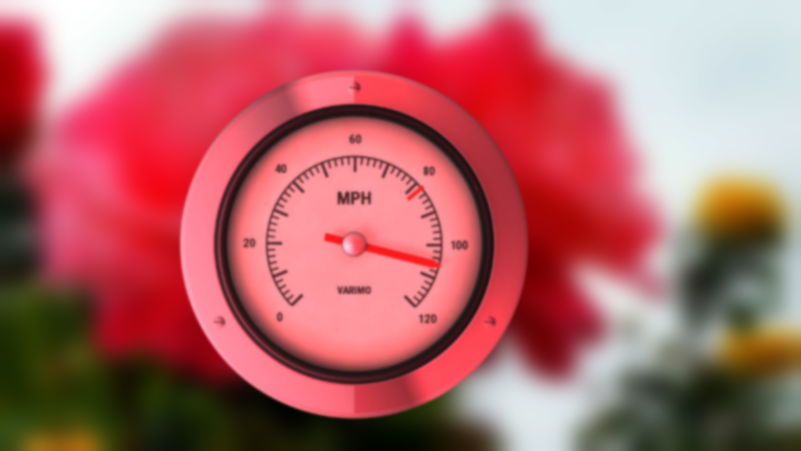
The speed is 106
